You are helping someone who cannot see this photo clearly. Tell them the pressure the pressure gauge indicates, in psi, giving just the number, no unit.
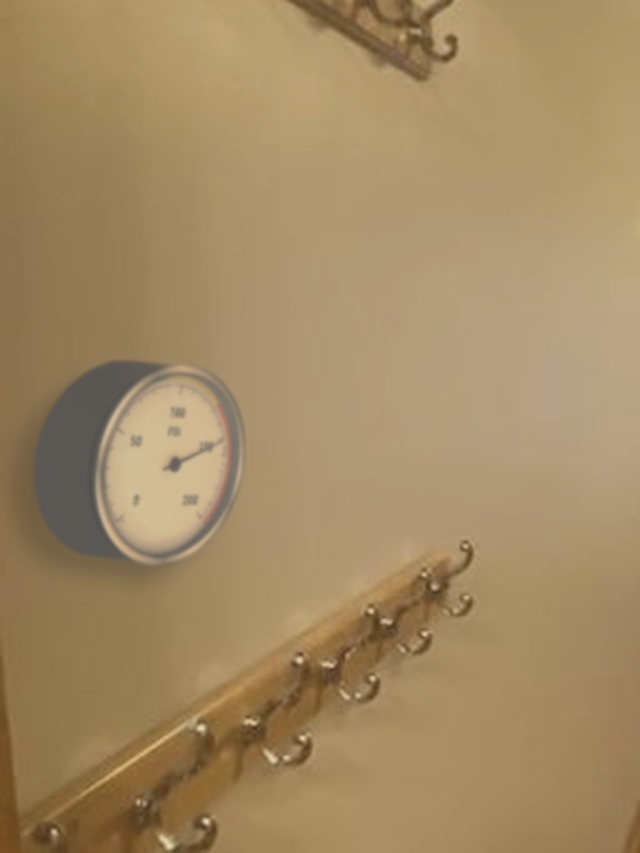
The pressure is 150
